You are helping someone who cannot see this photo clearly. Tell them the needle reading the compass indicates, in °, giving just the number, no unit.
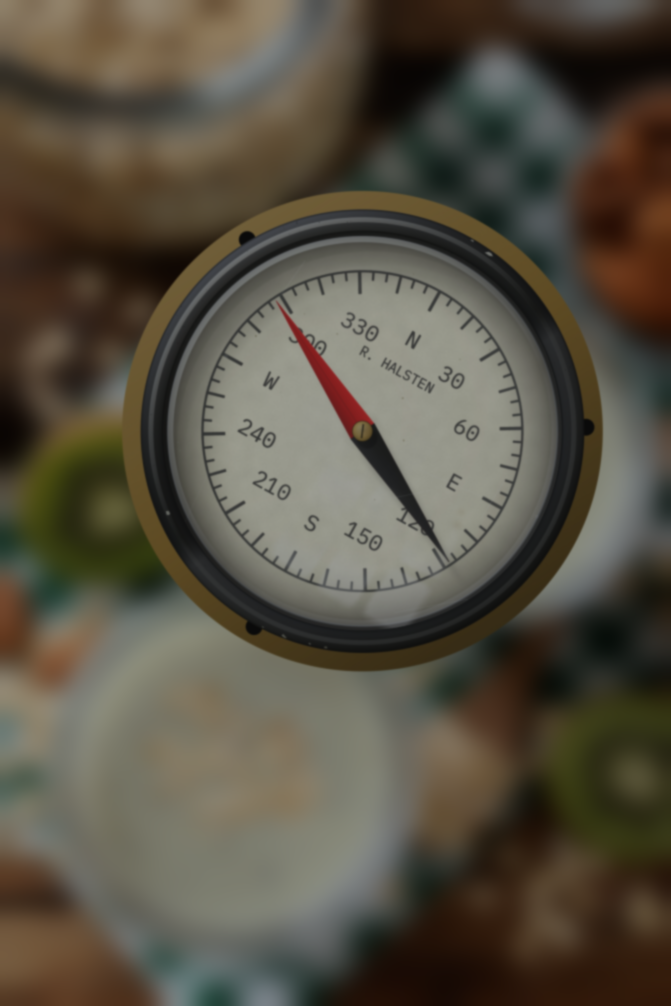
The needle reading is 297.5
